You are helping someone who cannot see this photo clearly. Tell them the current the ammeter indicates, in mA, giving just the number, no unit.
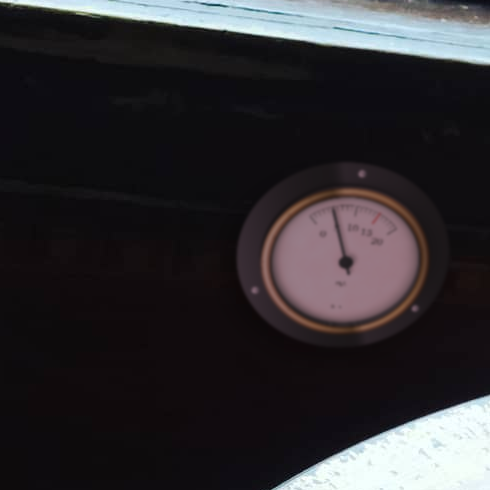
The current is 5
